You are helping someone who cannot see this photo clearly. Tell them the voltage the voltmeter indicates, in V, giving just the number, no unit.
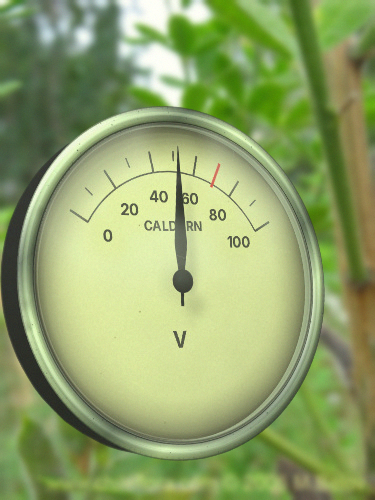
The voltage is 50
